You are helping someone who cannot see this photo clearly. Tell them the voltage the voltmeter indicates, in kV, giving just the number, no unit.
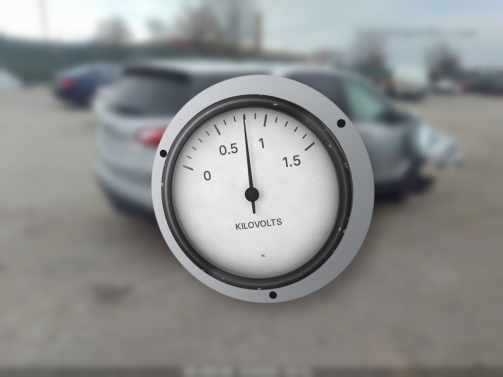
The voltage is 0.8
